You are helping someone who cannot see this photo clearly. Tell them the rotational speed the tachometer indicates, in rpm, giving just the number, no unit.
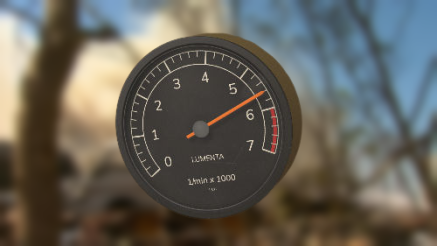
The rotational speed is 5600
